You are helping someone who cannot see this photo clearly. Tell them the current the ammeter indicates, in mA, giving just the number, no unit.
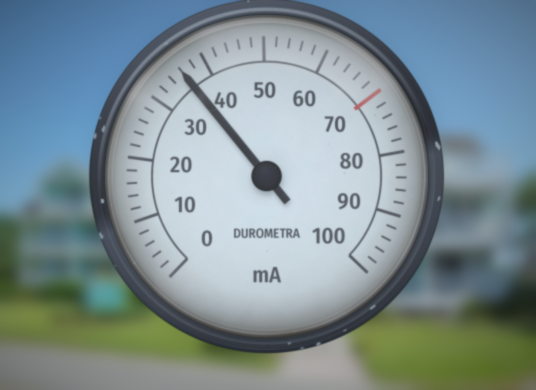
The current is 36
